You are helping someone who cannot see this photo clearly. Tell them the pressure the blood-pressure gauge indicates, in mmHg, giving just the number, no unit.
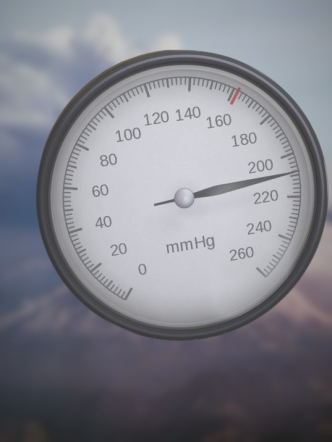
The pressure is 208
